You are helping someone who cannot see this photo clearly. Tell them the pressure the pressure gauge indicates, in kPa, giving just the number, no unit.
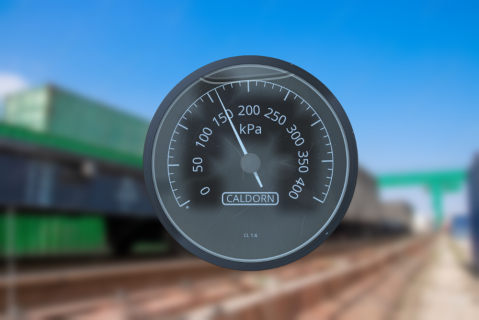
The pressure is 160
